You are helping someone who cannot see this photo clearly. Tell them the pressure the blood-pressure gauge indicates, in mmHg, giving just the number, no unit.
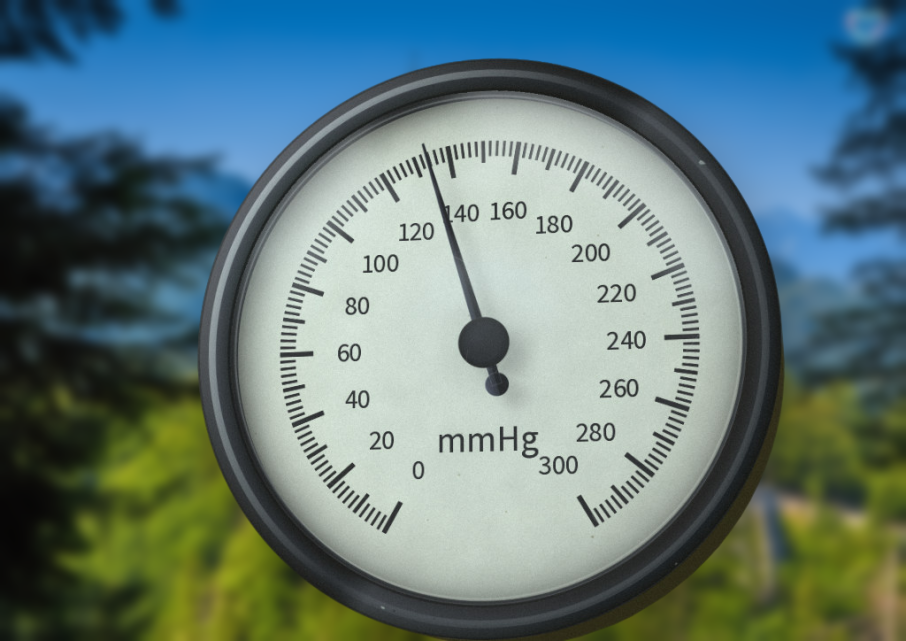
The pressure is 134
